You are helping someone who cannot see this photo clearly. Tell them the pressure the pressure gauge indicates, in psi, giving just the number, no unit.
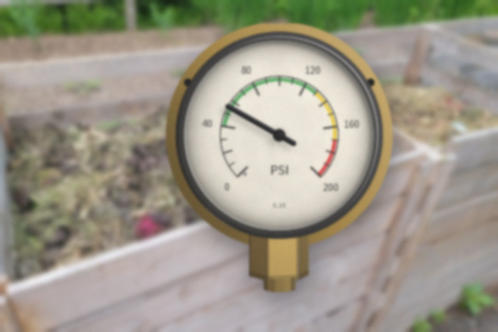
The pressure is 55
